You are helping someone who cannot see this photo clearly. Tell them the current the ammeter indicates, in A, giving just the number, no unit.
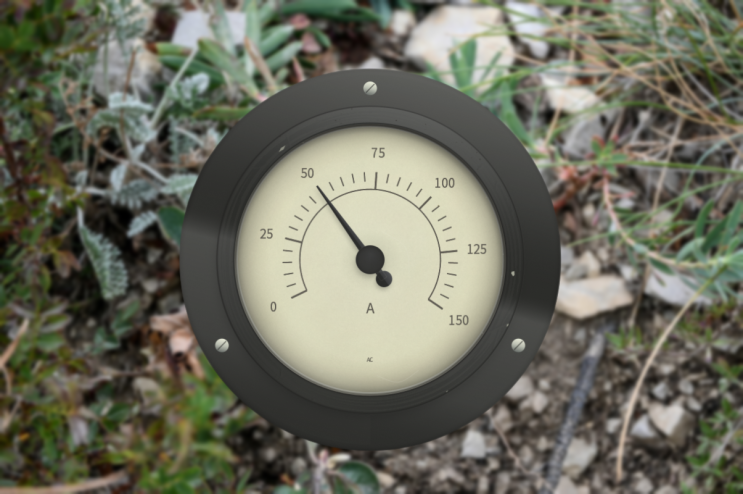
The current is 50
